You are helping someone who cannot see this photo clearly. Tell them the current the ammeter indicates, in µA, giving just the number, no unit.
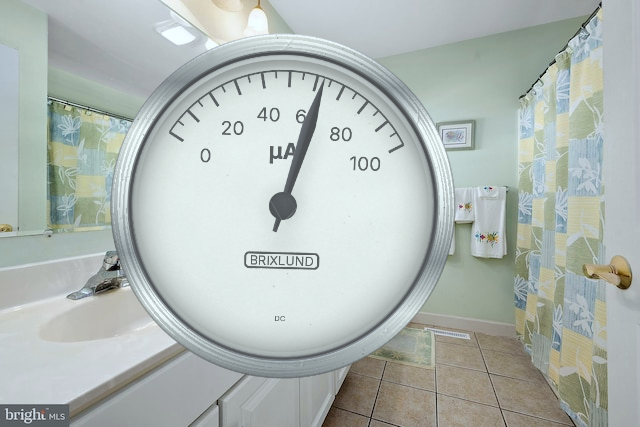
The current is 62.5
